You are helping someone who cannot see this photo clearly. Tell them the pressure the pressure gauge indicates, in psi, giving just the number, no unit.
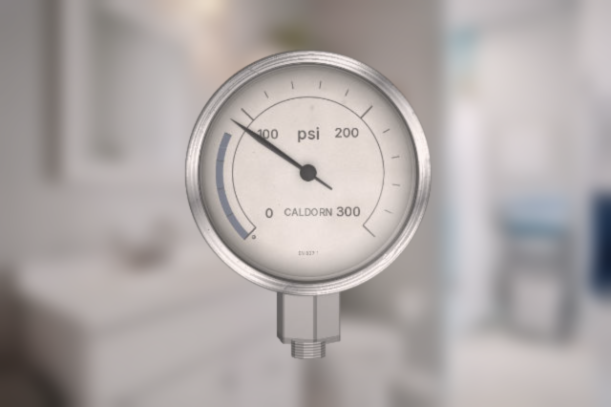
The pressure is 90
